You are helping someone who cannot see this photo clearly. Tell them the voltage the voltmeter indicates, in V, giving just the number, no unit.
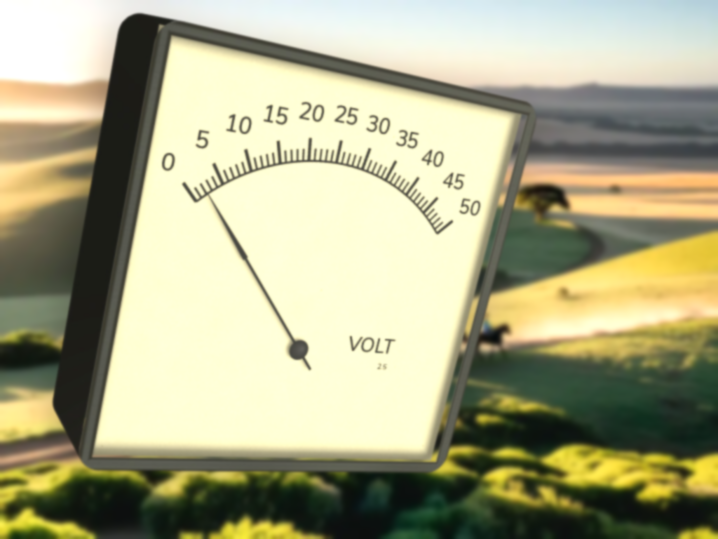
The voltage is 2
